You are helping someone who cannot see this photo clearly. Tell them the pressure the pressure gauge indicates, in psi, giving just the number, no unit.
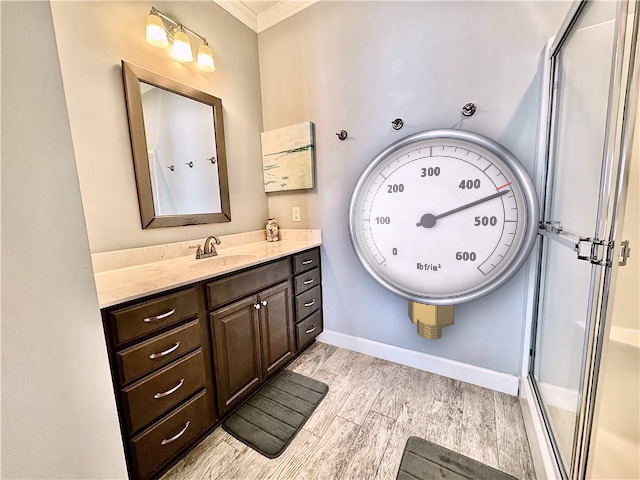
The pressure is 450
